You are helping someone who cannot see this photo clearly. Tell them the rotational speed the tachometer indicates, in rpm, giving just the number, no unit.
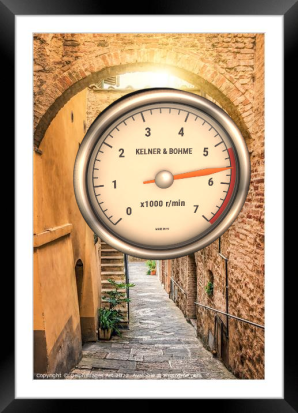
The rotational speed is 5600
